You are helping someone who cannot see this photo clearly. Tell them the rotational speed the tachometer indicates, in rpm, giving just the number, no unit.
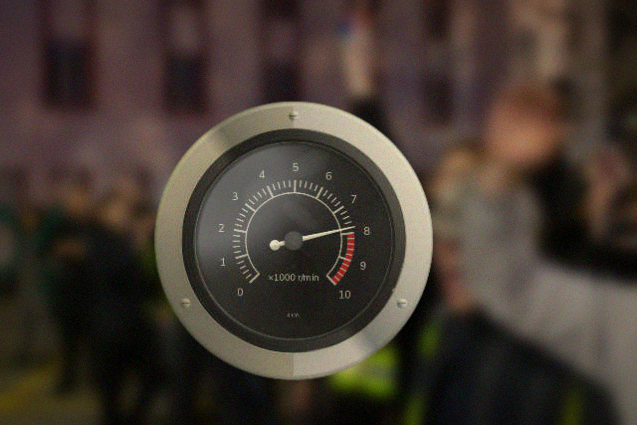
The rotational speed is 7800
